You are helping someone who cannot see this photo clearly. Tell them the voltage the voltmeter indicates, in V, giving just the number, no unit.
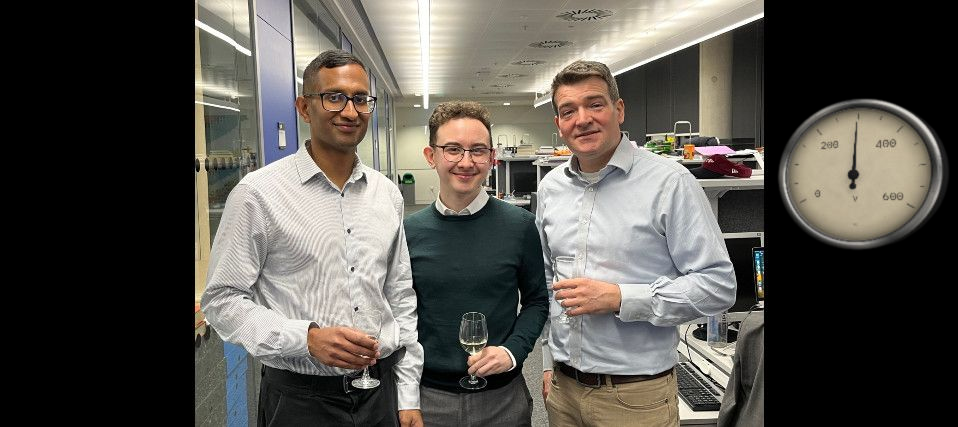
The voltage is 300
